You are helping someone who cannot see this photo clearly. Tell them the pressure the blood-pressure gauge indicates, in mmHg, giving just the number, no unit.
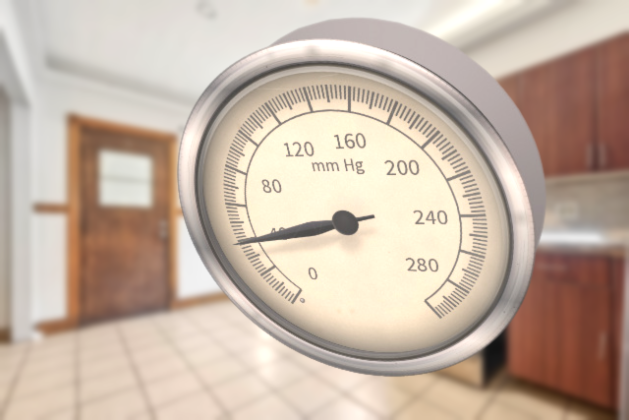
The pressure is 40
